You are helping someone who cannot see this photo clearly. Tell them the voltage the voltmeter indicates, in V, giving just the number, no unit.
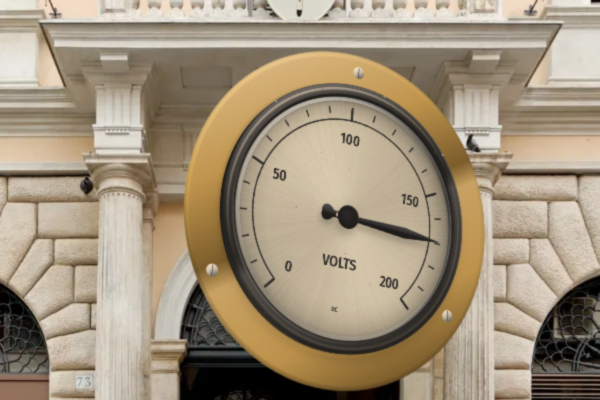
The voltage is 170
